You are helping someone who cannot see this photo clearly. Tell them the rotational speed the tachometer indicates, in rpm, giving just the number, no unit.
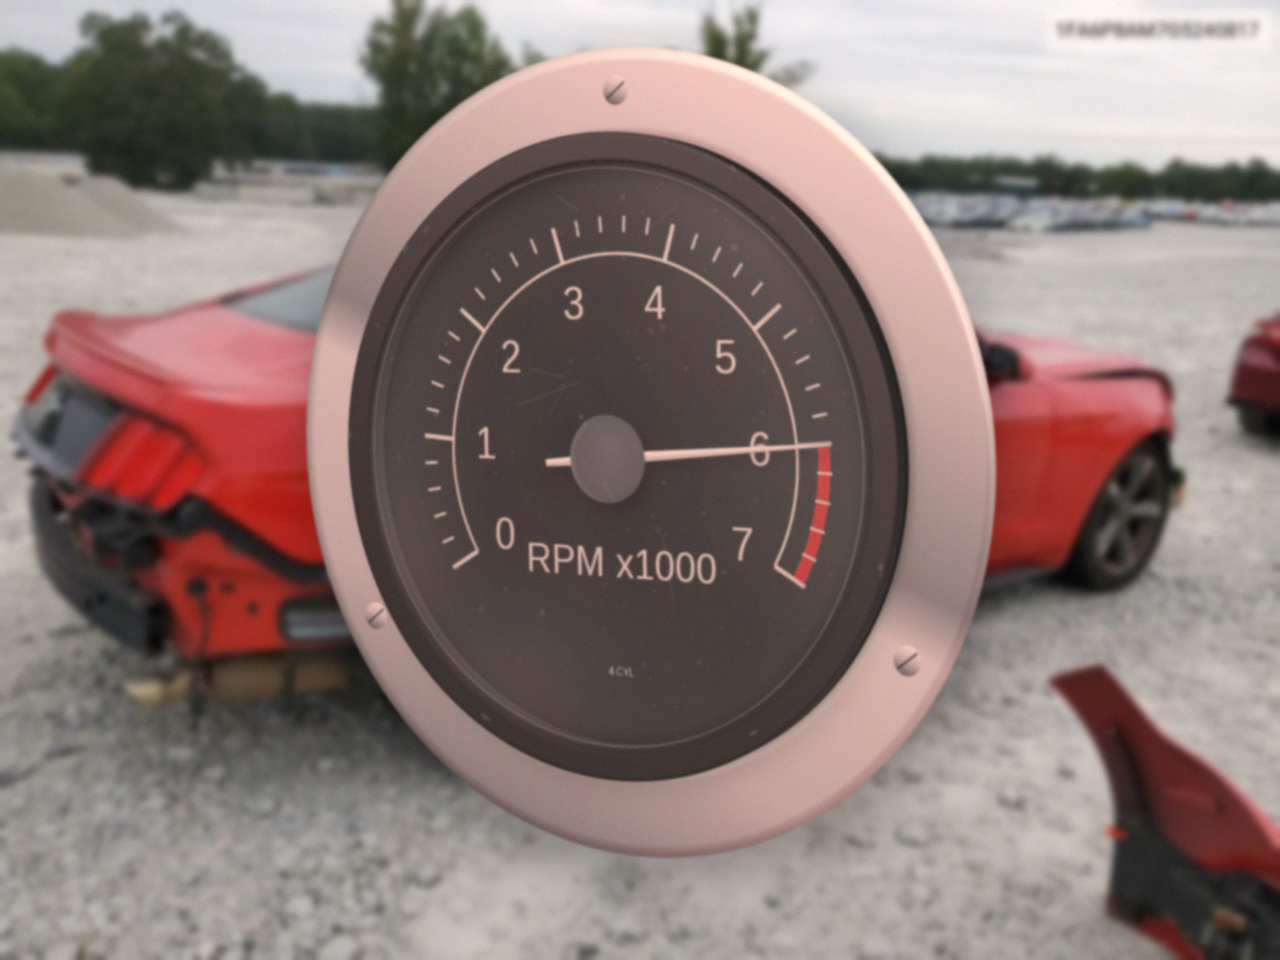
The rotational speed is 6000
